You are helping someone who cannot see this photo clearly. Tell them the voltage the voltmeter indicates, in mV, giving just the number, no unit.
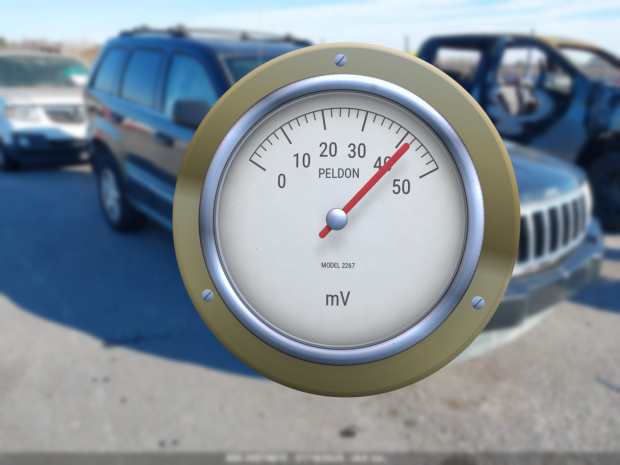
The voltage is 42
